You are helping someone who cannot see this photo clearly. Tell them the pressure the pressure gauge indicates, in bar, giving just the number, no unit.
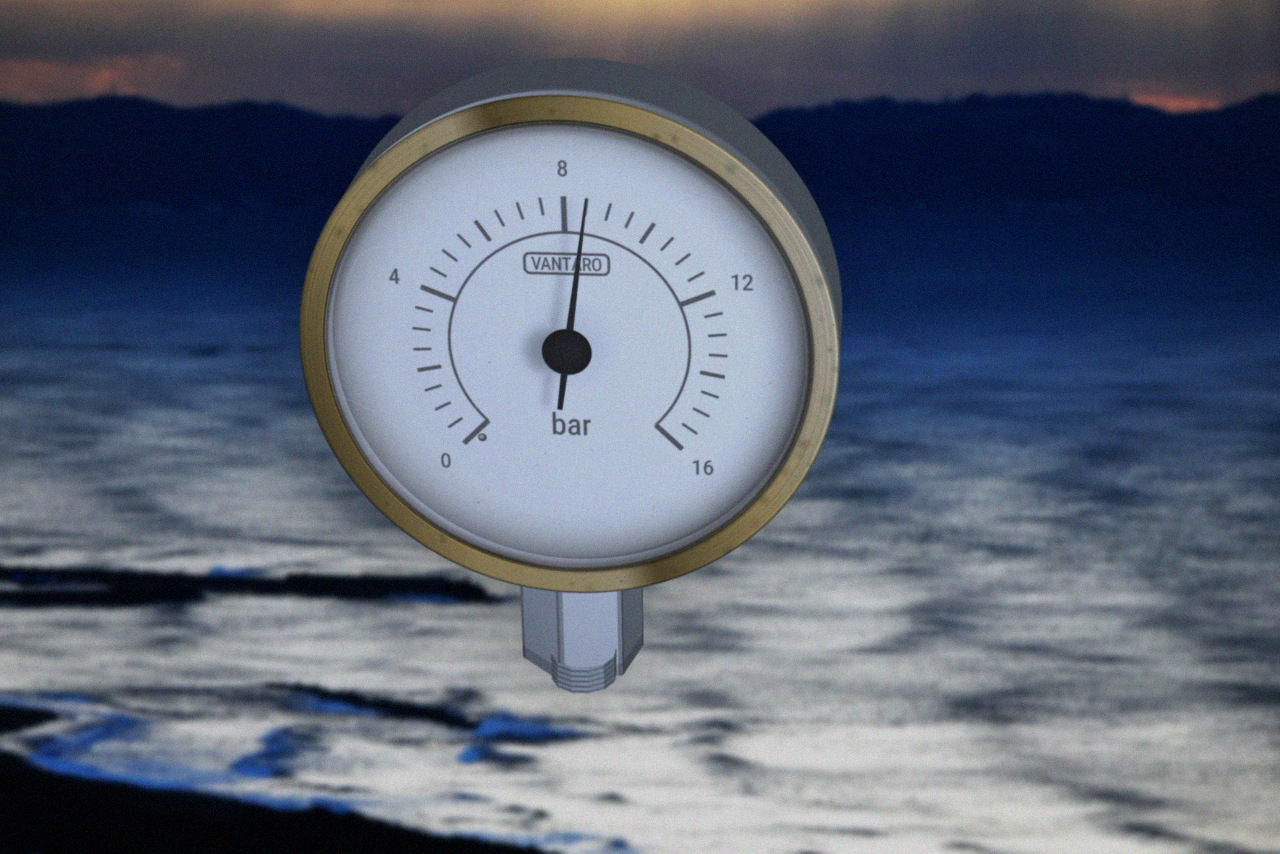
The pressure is 8.5
